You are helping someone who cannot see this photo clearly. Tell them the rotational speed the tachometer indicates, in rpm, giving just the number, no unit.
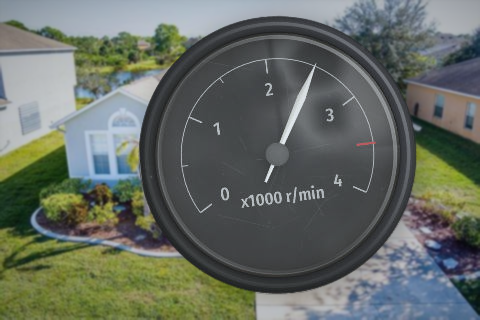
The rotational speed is 2500
